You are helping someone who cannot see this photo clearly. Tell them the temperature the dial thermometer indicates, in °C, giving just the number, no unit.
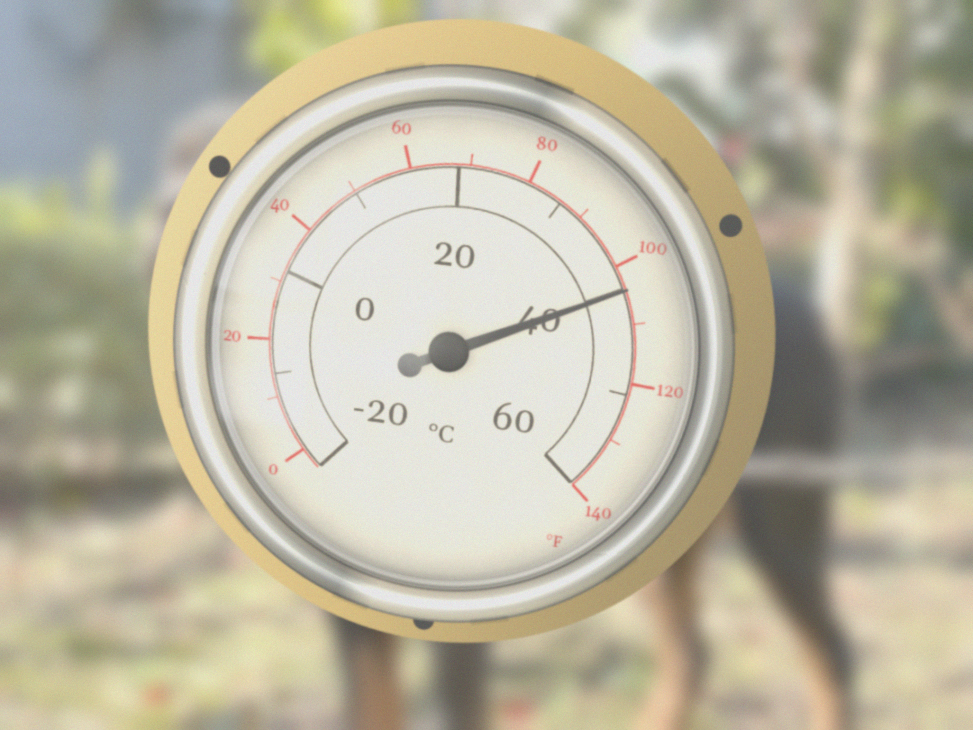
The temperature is 40
